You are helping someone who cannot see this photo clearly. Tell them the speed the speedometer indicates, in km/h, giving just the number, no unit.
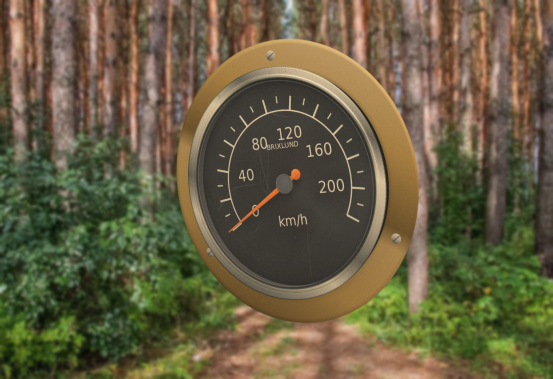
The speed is 0
